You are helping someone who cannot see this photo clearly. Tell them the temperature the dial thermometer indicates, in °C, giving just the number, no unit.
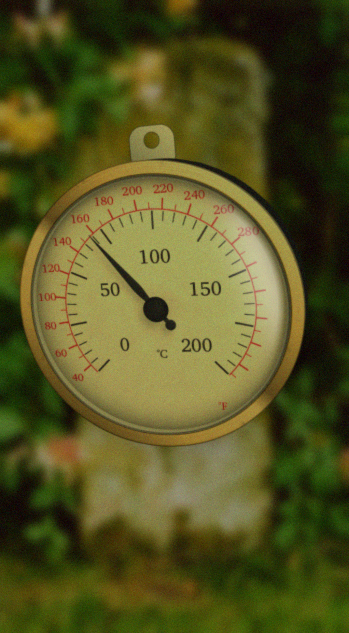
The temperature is 70
